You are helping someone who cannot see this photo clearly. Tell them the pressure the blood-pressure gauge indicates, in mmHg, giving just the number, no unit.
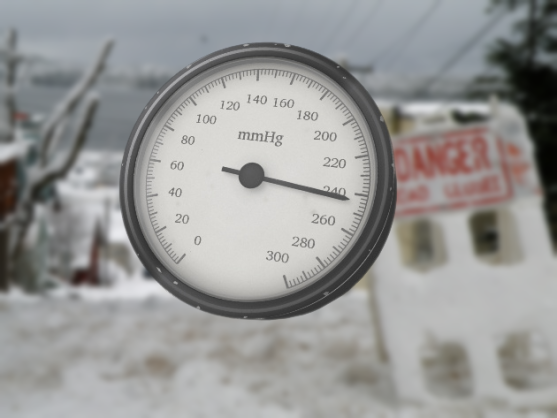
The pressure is 244
